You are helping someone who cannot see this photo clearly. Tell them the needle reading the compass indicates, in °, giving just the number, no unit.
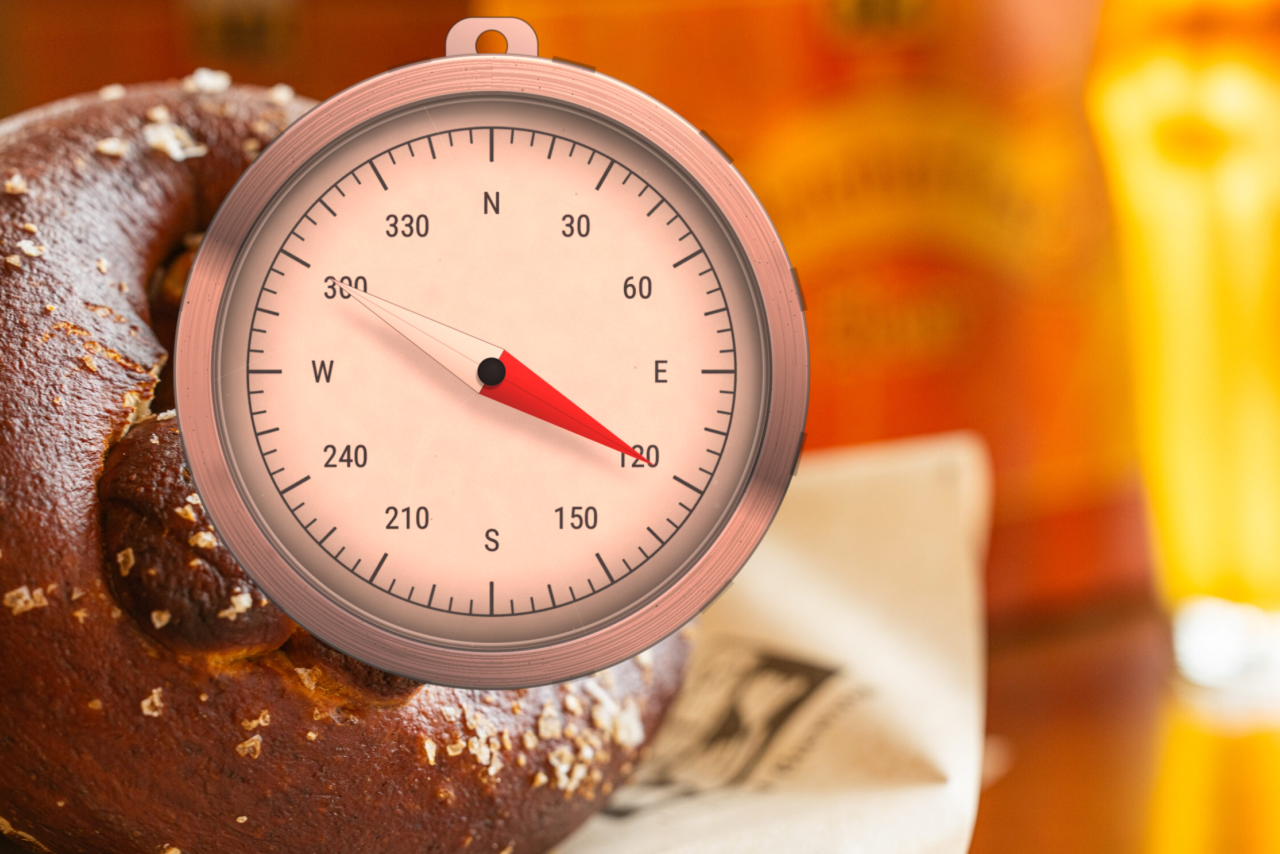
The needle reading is 120
